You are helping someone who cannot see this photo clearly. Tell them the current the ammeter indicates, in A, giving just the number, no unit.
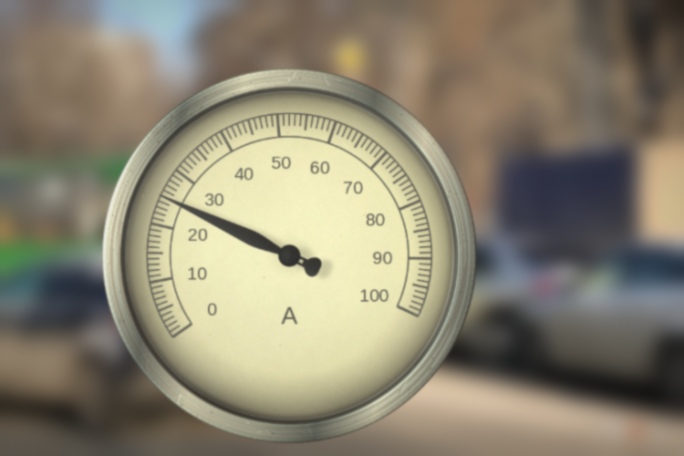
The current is 25
